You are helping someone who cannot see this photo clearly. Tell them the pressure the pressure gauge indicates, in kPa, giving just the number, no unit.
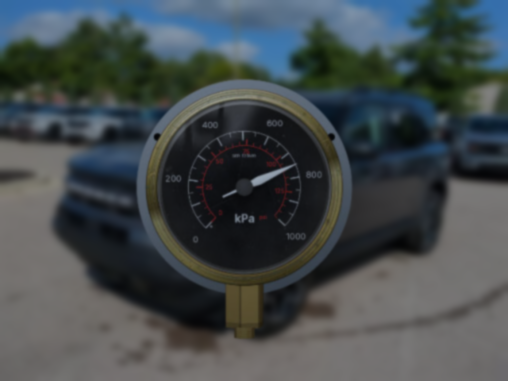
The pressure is 750
